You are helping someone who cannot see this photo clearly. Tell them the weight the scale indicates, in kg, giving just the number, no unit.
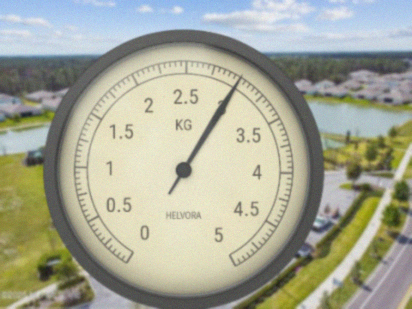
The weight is 3
